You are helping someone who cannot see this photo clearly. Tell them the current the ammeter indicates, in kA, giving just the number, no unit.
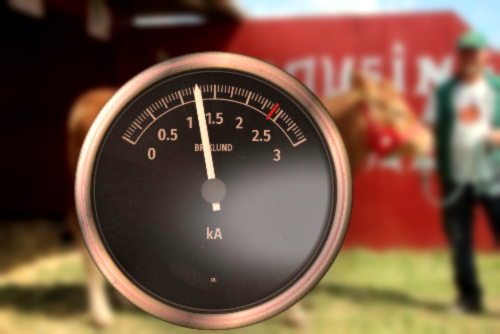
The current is 1.25
